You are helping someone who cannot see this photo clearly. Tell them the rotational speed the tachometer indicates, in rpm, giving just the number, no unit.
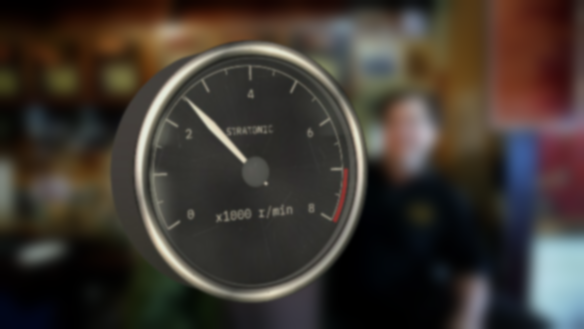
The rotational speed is 2500
